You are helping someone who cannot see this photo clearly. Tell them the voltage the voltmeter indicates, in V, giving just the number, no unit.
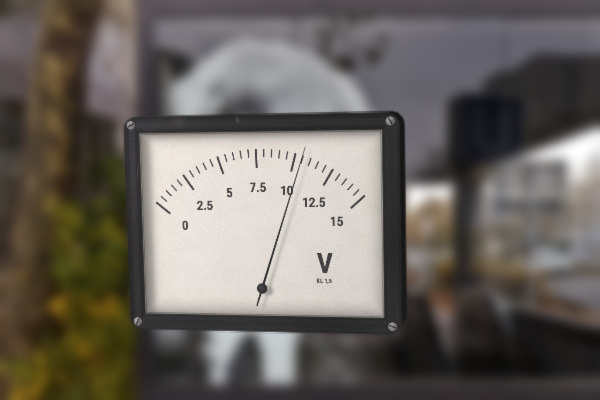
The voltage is 10.5
